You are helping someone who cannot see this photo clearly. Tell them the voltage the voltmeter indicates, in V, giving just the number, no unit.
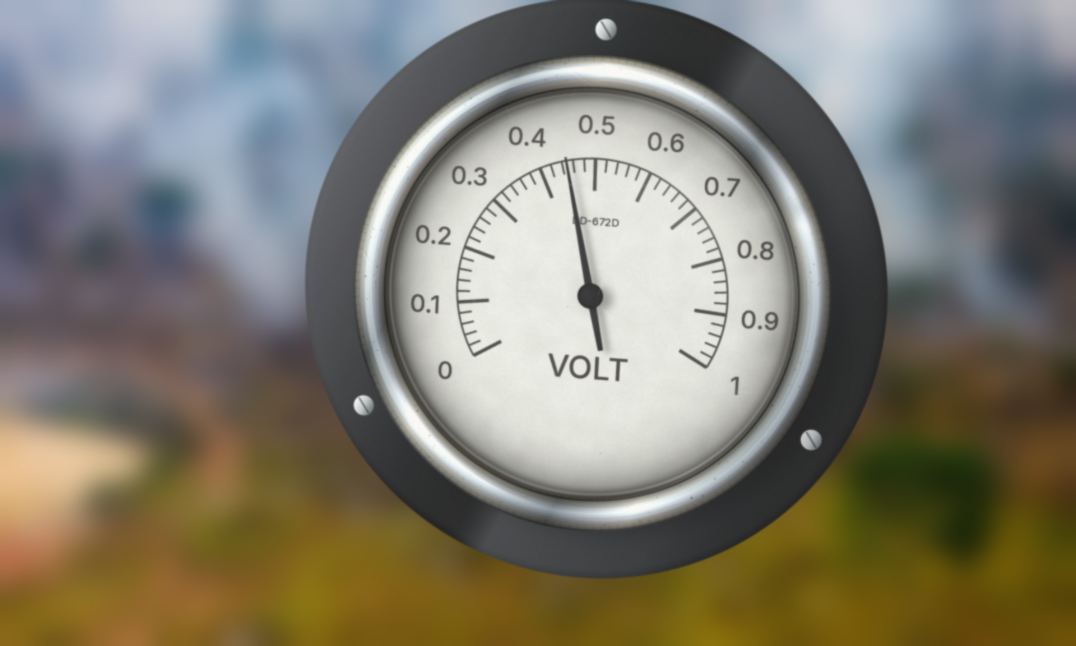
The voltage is 0.45
